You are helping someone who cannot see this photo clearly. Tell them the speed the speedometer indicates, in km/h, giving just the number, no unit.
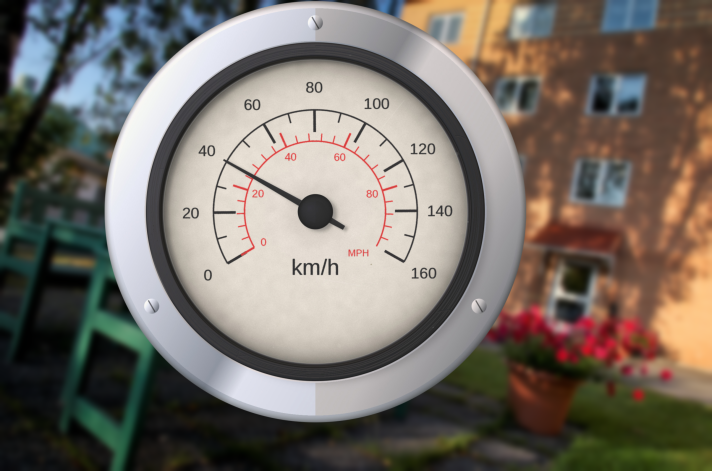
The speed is 40
